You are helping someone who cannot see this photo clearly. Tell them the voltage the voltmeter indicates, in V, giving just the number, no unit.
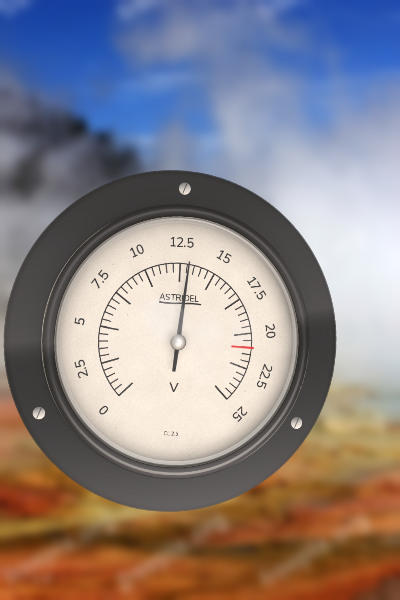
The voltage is 13
